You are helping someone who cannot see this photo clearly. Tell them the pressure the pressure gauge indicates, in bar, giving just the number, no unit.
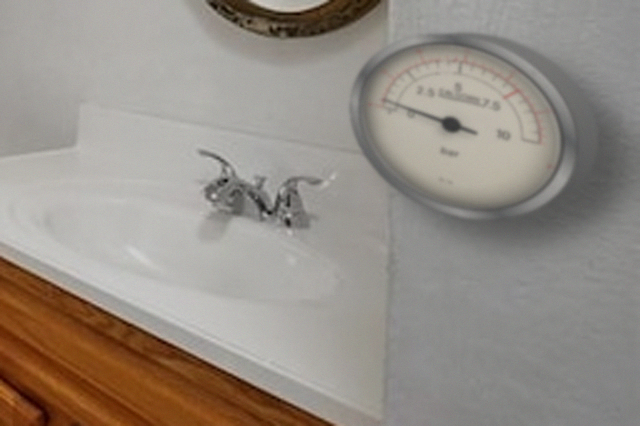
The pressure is 0.5
